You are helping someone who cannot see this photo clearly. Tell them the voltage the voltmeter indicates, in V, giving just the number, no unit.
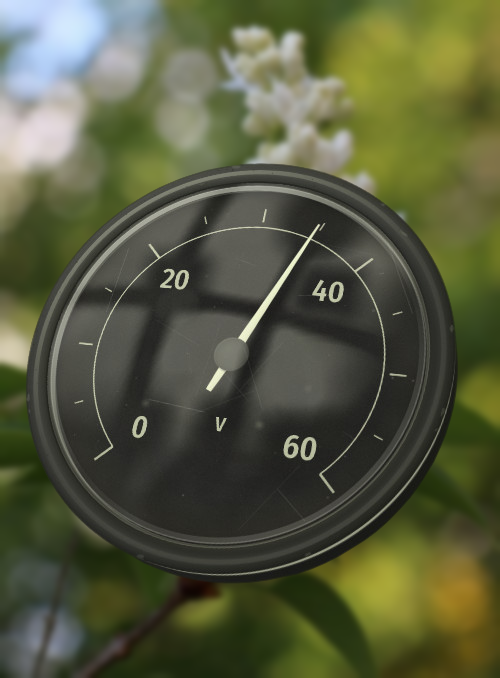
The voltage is 35
